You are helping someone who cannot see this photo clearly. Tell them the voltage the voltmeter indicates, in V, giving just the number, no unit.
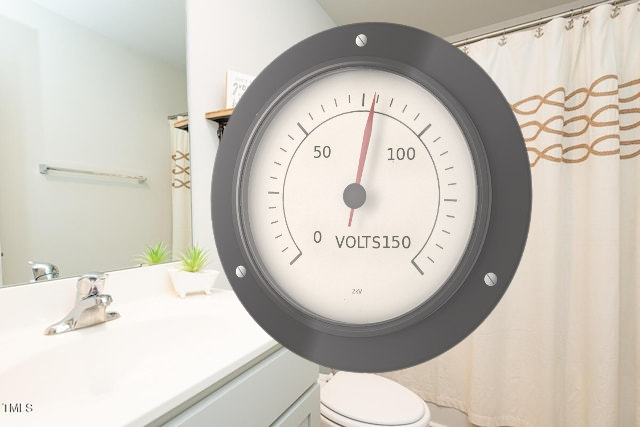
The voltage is 80
